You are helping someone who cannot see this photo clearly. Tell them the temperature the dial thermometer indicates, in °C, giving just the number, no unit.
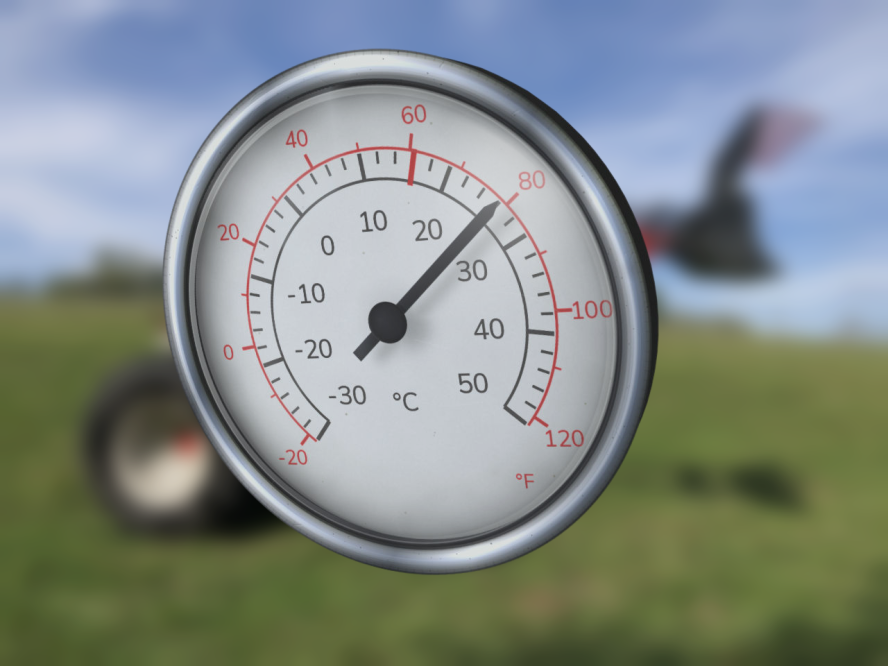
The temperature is 26
